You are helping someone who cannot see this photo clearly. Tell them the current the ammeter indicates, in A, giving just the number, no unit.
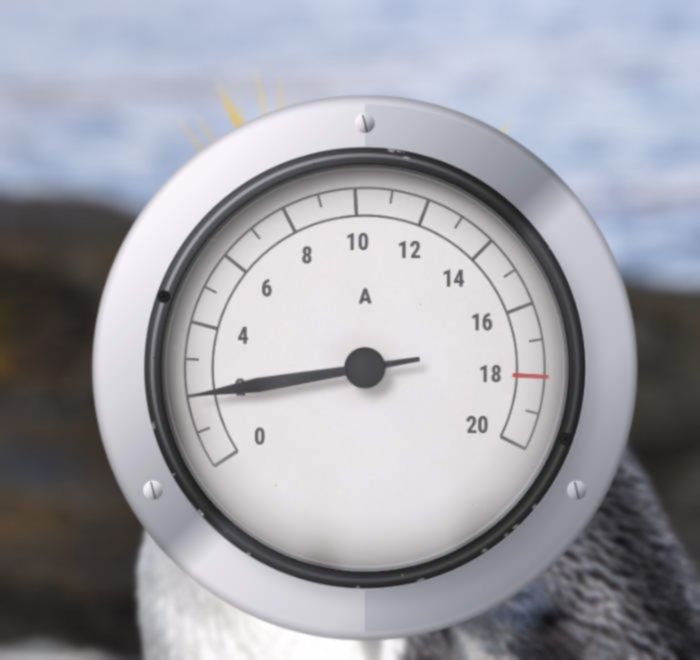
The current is 2
